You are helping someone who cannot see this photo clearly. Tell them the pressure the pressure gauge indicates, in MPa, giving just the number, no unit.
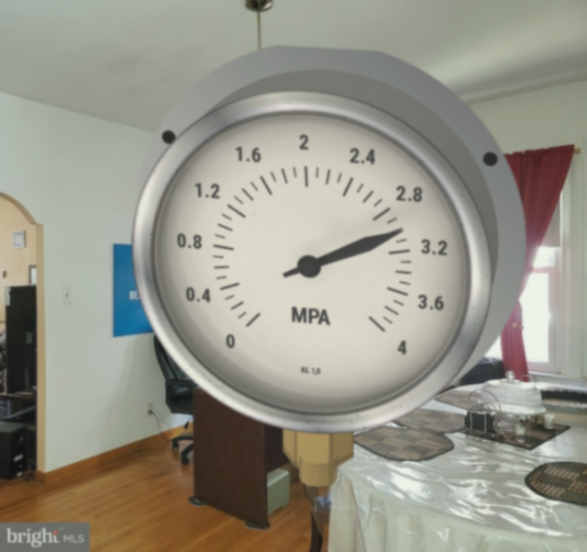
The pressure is 3
